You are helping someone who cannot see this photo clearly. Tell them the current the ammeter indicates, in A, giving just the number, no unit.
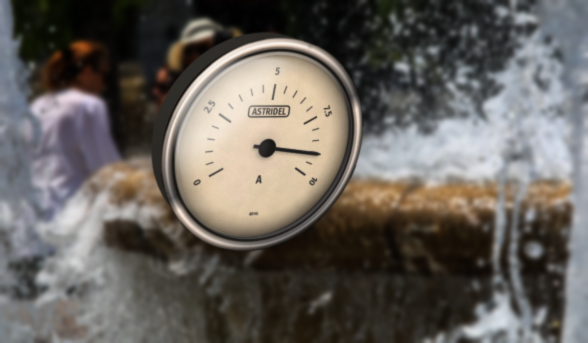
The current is 9
